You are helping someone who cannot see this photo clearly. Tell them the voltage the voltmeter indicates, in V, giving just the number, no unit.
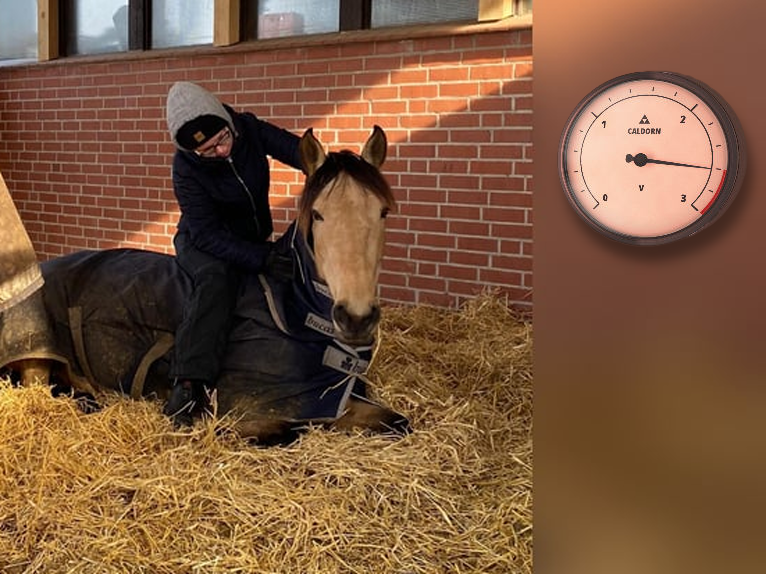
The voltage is 2.6
